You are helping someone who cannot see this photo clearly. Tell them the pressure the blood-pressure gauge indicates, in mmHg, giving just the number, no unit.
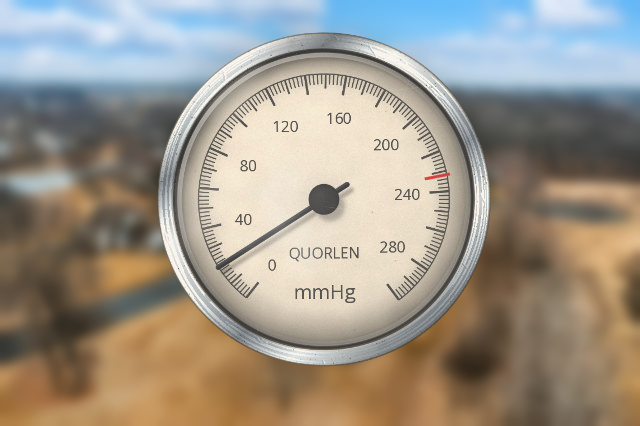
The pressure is 20
